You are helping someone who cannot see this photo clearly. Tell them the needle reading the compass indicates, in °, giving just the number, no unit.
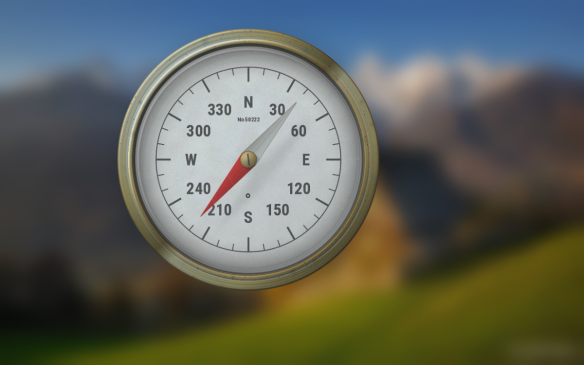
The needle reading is 220
